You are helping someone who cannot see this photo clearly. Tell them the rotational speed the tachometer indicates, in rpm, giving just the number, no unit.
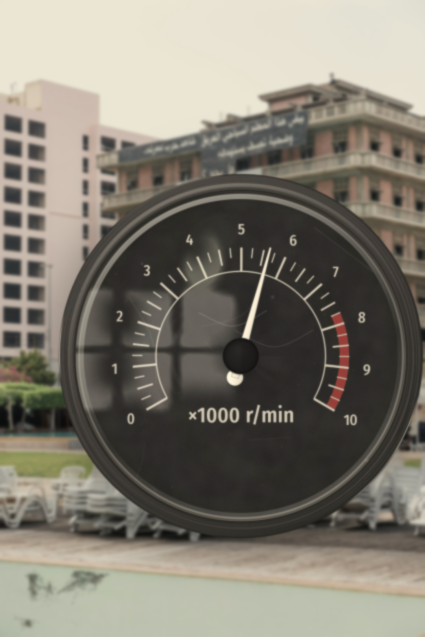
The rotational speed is 5625
